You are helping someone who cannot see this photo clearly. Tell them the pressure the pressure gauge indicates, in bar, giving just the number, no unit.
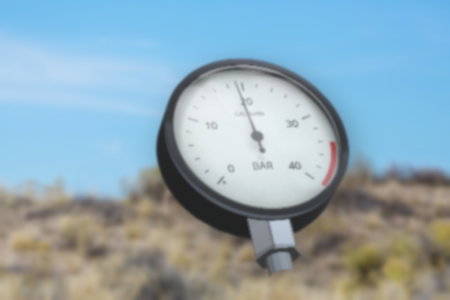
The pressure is 19
